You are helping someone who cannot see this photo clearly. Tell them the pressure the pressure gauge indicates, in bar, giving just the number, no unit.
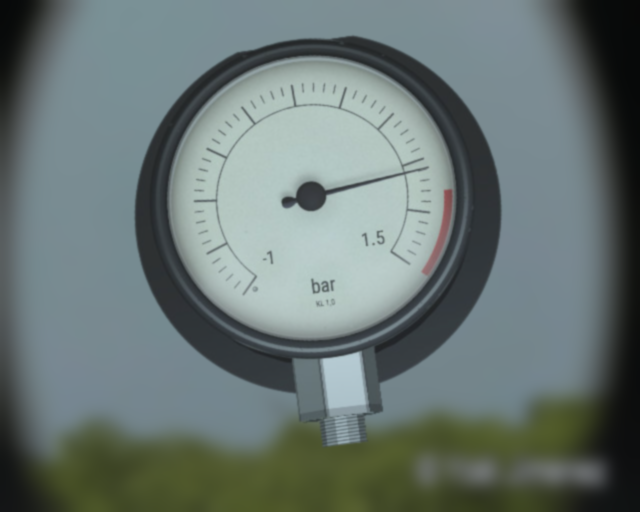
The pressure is 1.05
